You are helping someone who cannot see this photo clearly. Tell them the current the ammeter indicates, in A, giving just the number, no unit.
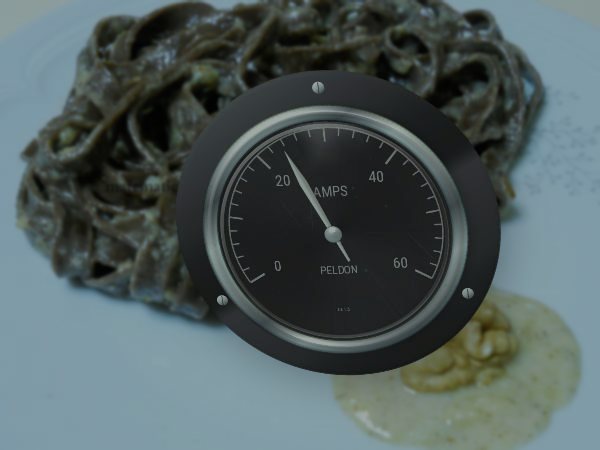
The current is 24
